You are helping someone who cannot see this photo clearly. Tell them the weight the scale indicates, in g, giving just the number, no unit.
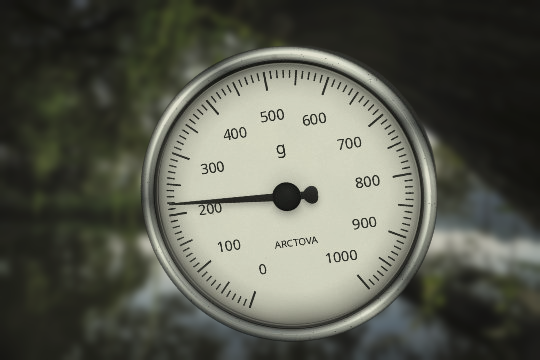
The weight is 220
